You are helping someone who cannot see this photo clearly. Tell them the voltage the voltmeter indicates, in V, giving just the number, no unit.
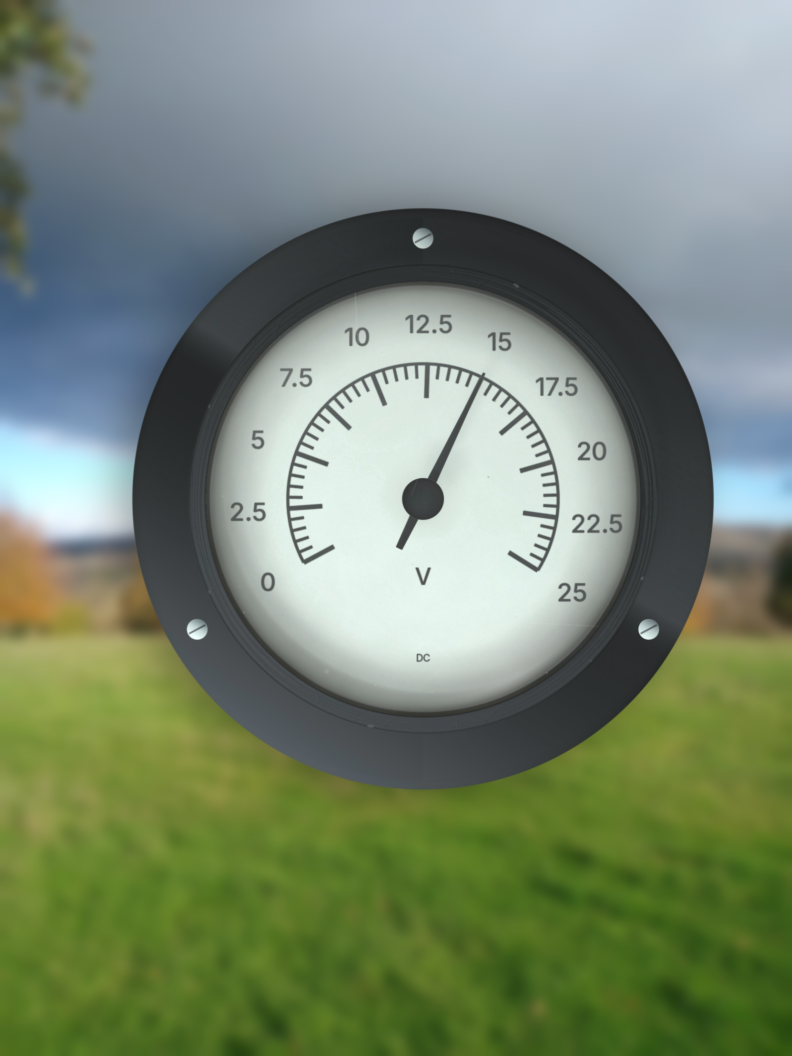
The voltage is 15
